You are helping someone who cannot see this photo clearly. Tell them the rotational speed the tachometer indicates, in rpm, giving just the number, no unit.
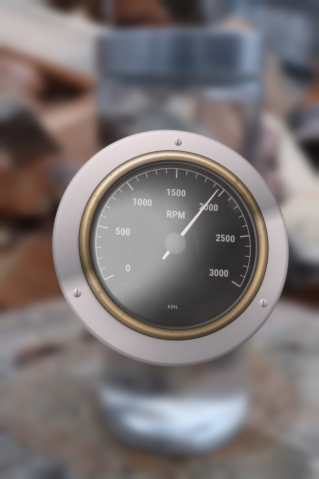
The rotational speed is 1950
